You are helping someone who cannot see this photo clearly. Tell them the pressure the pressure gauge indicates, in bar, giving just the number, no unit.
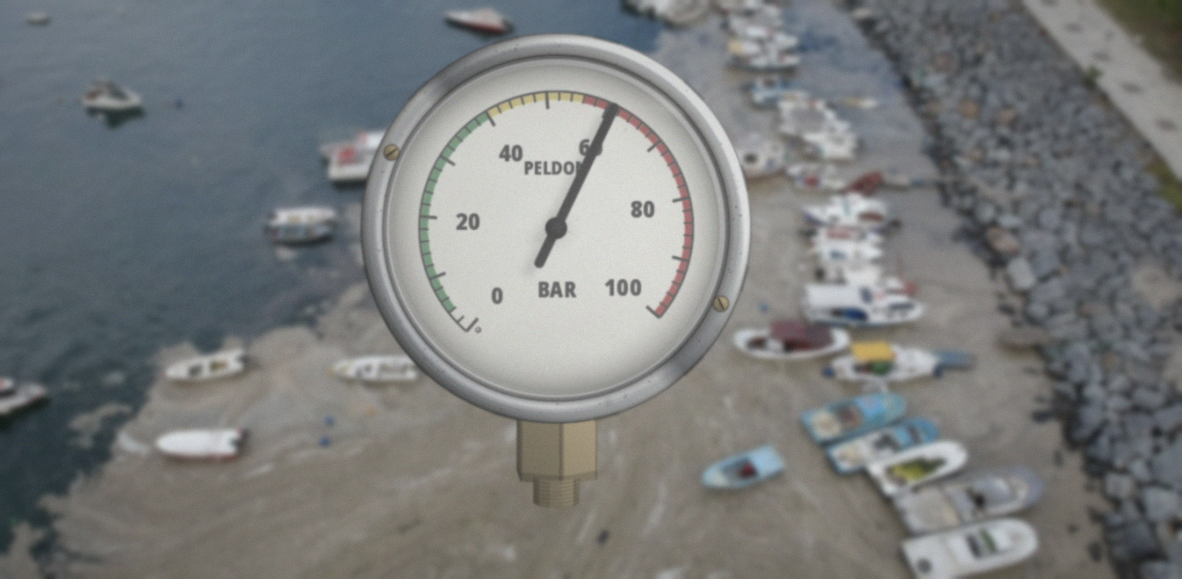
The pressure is 61
